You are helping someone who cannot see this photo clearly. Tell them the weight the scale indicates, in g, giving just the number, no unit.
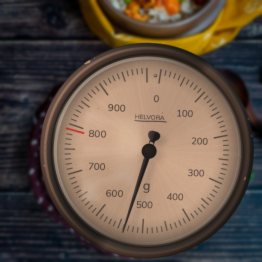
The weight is 540
